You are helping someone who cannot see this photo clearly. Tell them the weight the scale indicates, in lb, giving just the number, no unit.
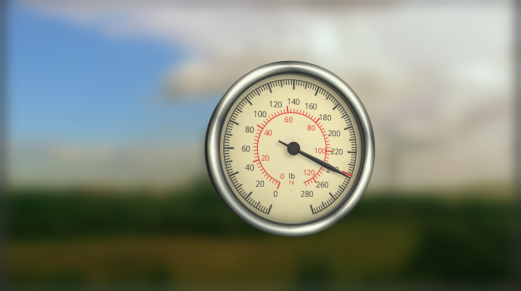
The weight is 240
